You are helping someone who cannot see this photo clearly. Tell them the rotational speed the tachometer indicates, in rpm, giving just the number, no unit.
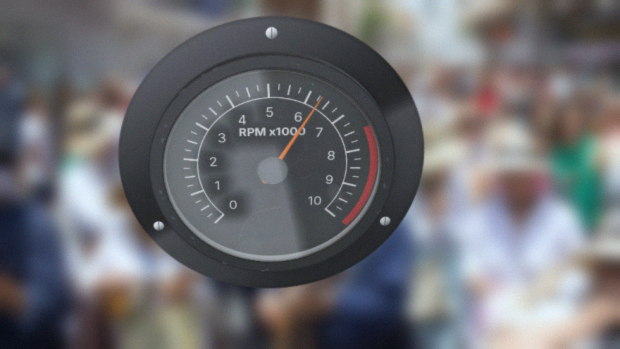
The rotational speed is 6250
